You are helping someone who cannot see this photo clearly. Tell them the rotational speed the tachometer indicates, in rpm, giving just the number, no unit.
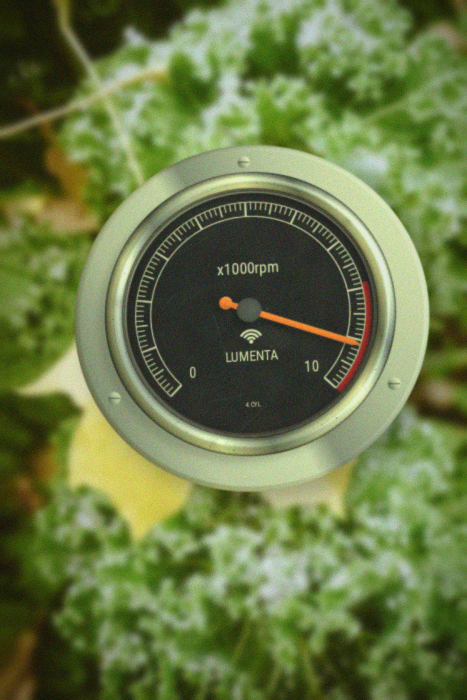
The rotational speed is 9100
